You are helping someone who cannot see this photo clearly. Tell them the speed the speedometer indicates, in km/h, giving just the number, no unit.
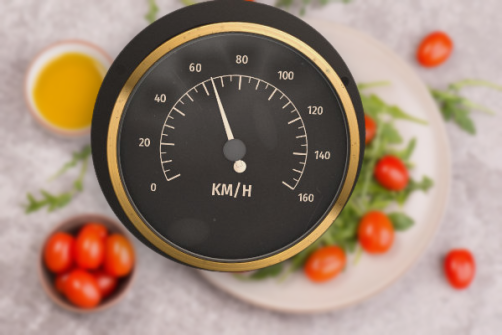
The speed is 65
